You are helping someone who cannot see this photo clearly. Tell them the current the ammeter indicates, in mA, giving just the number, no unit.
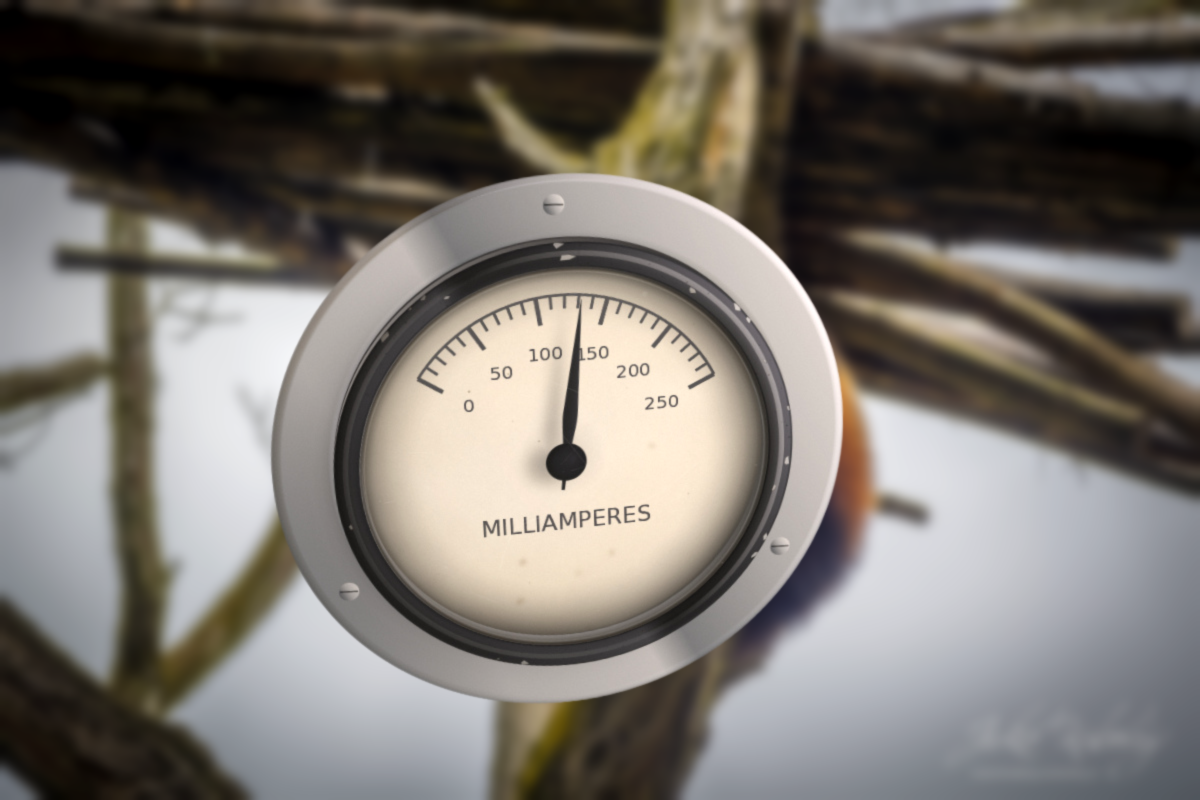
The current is 130
